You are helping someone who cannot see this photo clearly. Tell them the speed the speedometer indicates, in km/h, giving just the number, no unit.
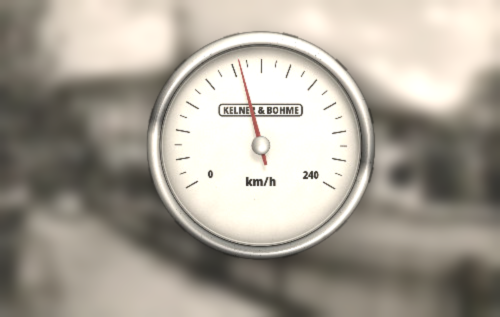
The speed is 105
